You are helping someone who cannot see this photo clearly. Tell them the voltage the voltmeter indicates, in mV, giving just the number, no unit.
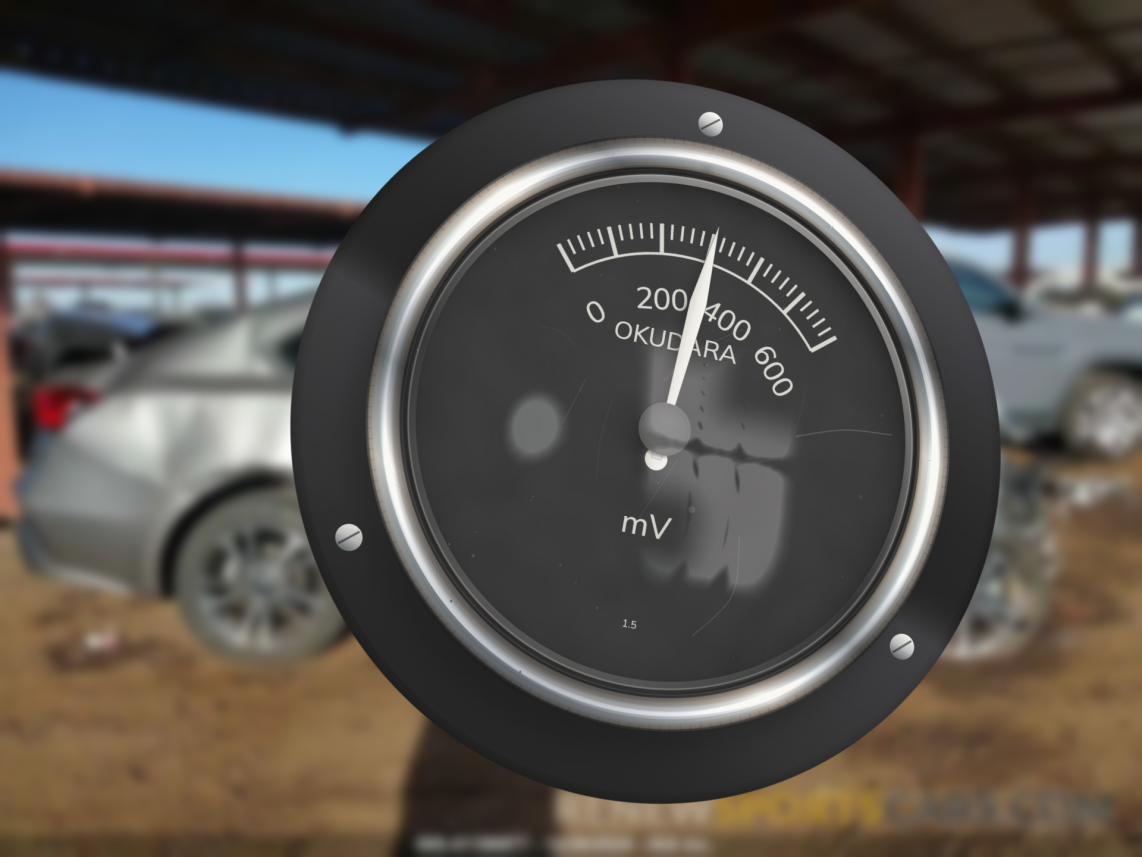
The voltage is 300
